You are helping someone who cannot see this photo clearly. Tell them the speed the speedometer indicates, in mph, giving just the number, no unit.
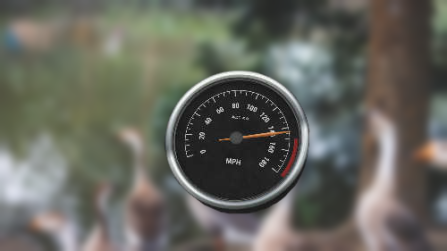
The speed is 145
